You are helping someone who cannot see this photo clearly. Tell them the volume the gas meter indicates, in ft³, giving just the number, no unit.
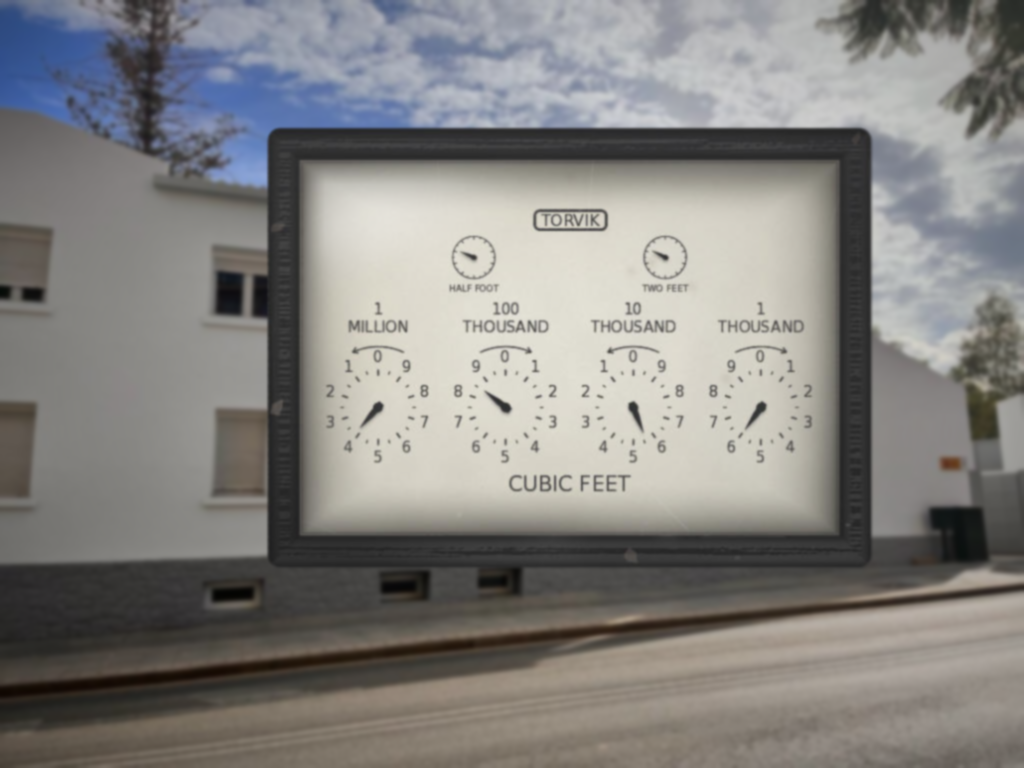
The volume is 385600
